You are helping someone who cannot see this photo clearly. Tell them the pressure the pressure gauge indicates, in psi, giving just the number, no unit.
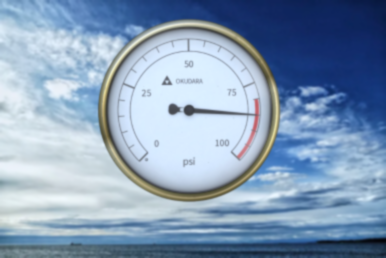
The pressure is 85
